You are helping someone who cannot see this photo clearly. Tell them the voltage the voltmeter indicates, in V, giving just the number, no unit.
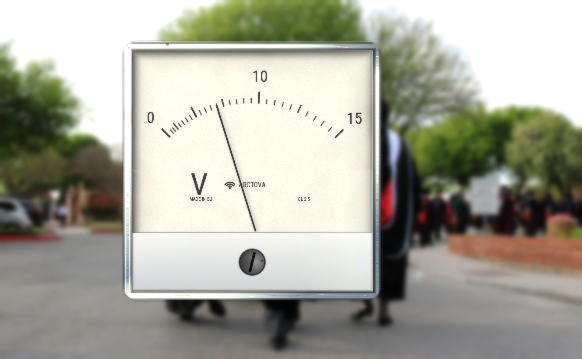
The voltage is 7
